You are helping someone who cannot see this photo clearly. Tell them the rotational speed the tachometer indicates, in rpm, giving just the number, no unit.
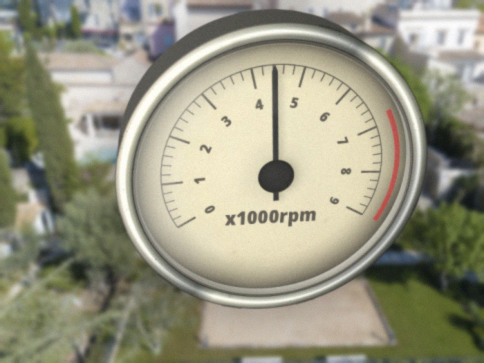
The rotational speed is 4400
